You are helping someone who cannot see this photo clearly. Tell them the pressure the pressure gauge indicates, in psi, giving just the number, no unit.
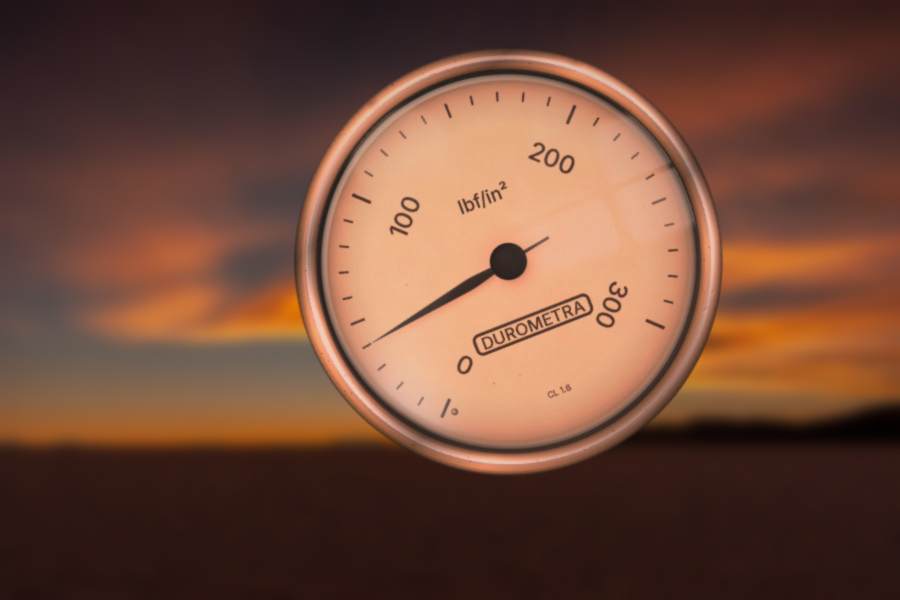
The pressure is 40
